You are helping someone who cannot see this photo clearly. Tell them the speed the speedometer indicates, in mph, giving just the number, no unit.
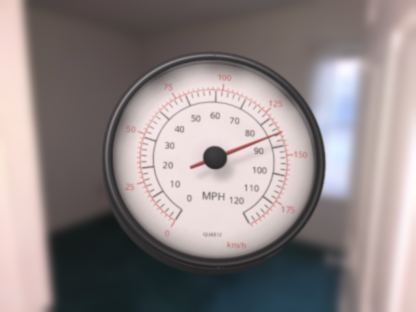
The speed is 86
